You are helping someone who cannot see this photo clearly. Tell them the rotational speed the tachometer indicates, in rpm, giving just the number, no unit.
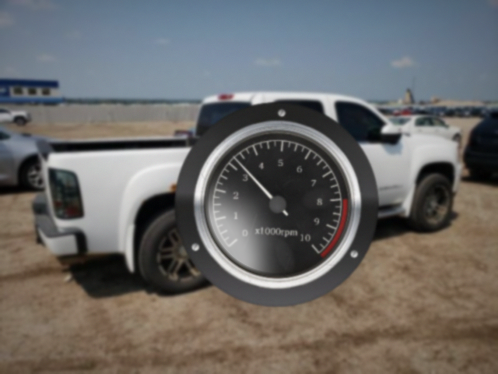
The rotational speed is 3250
